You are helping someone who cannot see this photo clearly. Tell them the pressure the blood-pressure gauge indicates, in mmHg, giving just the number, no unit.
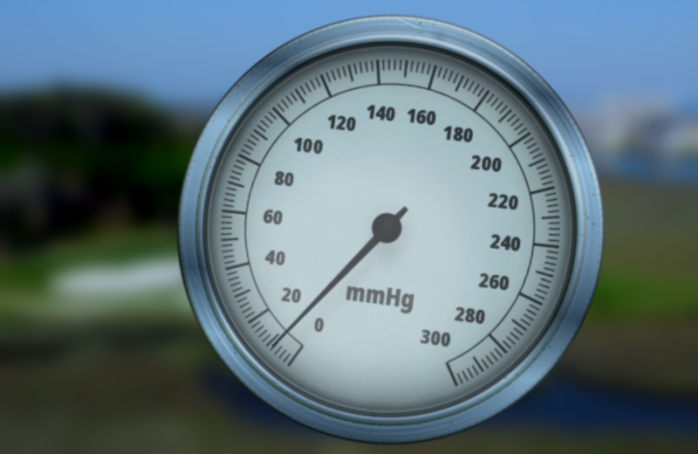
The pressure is 8
